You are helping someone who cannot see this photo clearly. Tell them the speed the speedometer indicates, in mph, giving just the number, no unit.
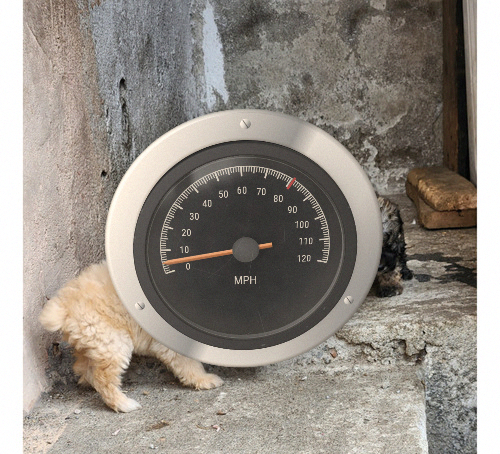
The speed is 5
